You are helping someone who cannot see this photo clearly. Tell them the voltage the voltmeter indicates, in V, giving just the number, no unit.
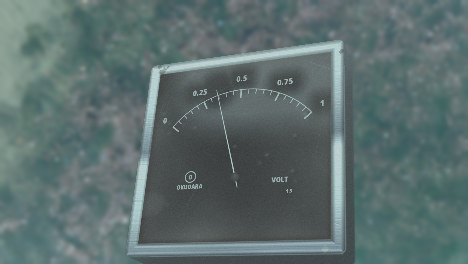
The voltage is 0.35
